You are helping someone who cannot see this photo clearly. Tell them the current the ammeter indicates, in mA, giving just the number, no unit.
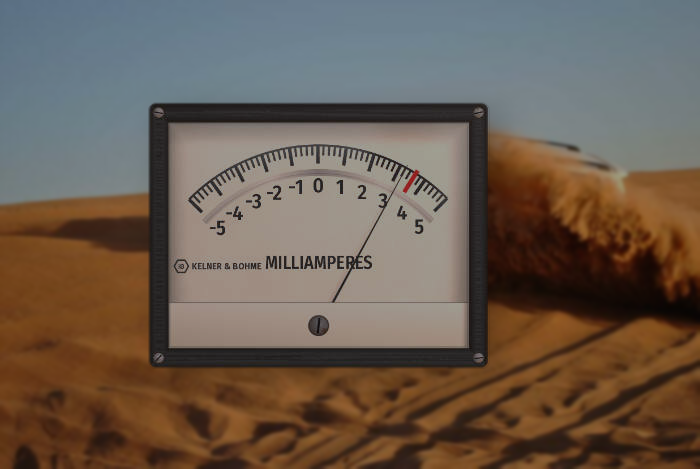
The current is 3.2
